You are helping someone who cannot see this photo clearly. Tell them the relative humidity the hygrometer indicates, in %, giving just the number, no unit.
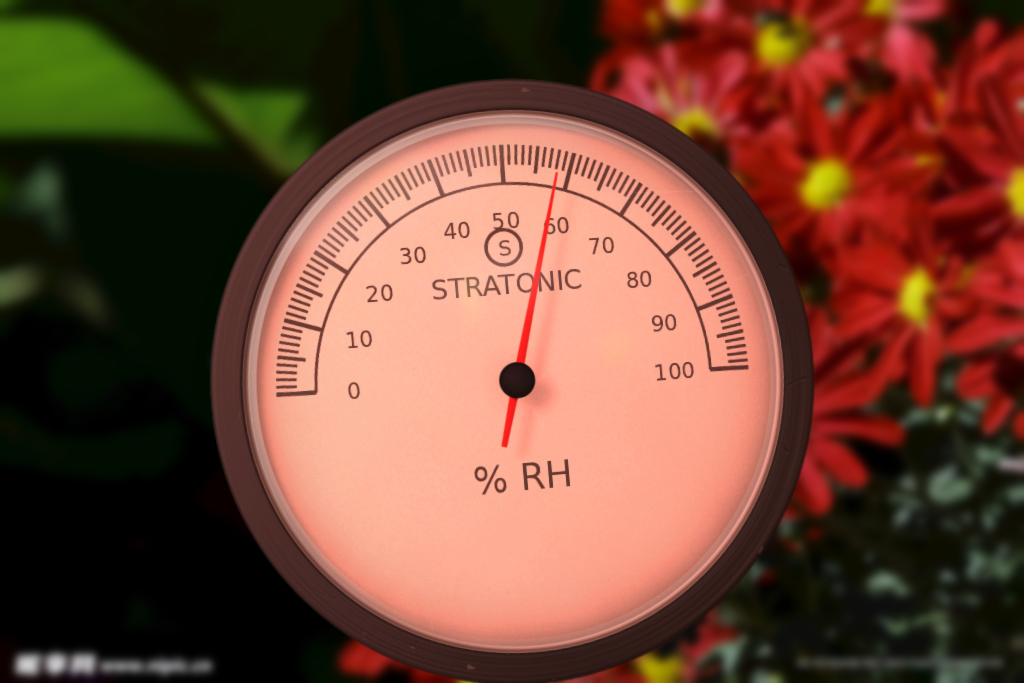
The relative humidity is 58
